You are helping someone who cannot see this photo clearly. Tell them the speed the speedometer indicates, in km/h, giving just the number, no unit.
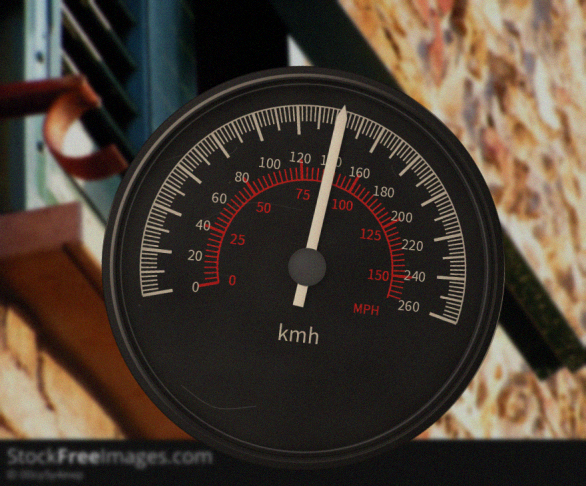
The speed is 140
